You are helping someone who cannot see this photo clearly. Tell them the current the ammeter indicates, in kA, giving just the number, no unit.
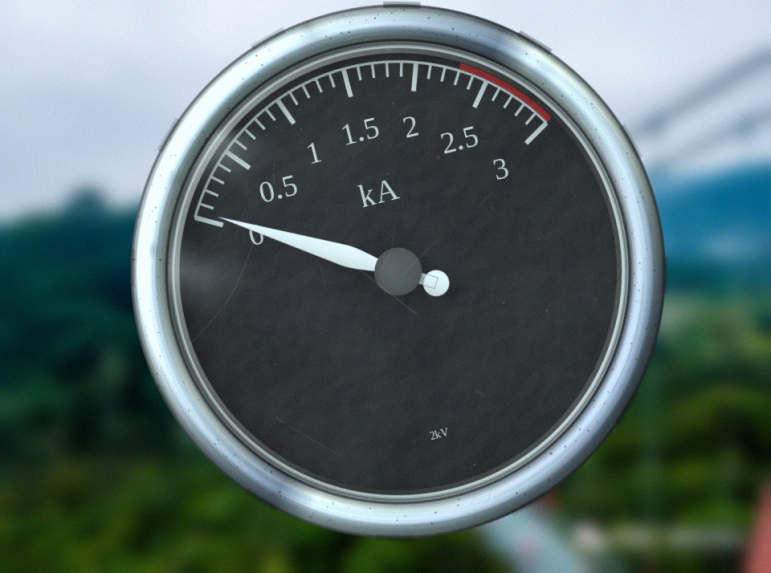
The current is 0.05
